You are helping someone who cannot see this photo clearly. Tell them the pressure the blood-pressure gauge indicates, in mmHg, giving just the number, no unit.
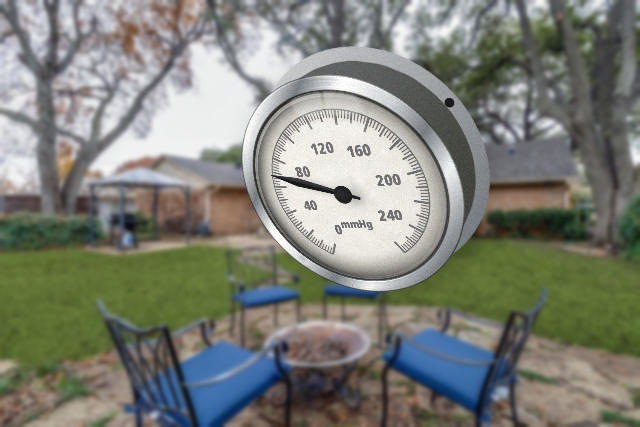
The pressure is 70
